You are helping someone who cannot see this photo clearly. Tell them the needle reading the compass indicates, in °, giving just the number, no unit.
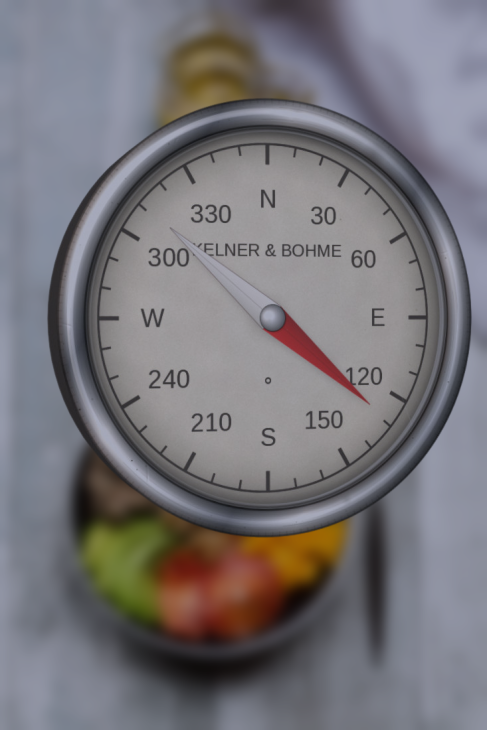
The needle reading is 130
